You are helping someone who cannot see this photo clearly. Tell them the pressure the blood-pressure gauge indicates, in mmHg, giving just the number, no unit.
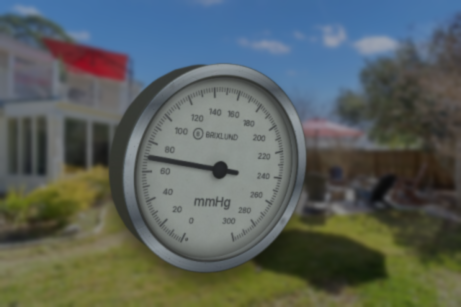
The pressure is 70
